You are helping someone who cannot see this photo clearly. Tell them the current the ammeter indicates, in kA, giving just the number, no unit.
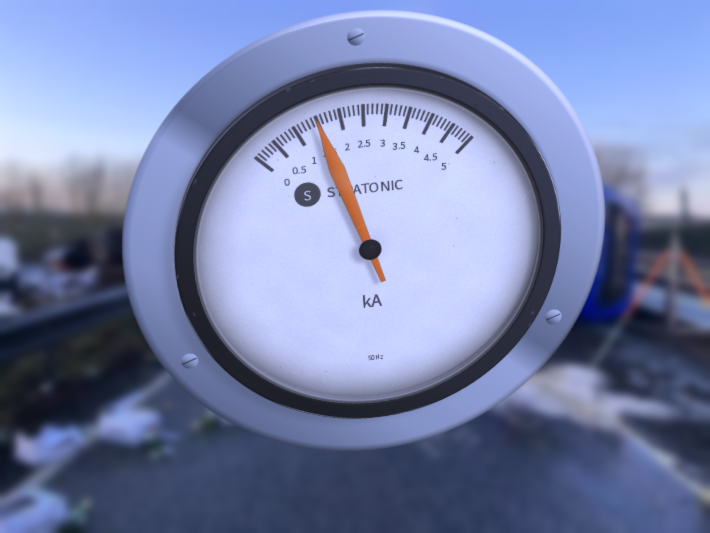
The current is 1.5
